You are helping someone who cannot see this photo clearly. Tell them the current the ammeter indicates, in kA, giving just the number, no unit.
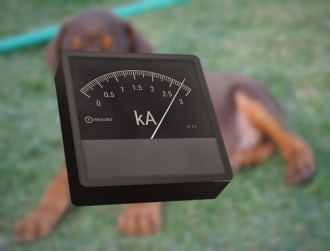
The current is 2.75
